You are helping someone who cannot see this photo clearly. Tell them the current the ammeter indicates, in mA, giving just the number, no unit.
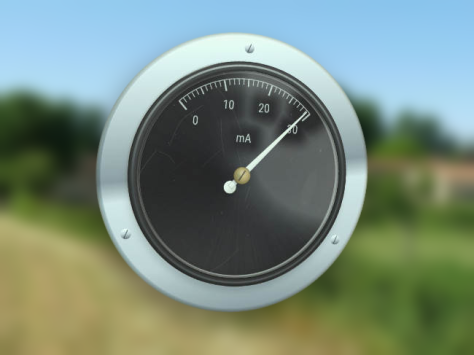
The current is 29
